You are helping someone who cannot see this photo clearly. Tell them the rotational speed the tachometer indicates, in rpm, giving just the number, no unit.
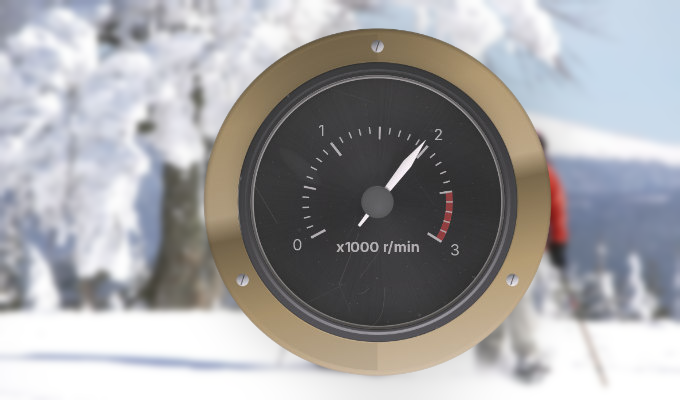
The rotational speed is 1950
